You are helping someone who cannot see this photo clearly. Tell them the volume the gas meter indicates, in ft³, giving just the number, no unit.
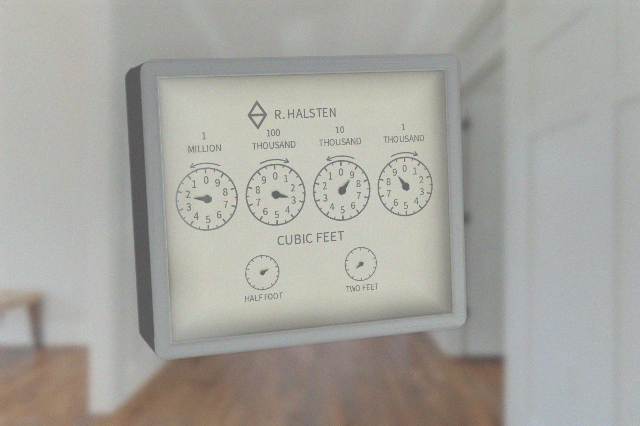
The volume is 228900
